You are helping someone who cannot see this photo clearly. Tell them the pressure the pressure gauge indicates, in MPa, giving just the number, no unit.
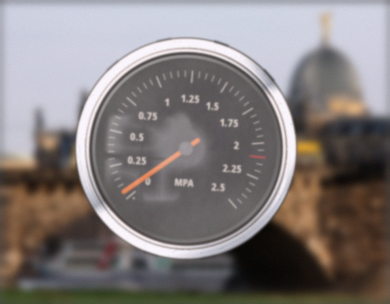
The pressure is 0.05
